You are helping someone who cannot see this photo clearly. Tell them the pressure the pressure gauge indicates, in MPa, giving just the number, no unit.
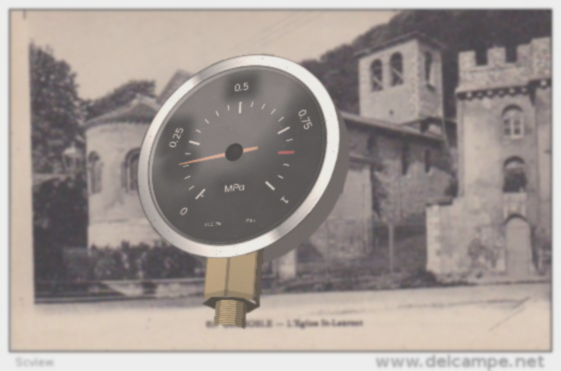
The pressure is 0.15
